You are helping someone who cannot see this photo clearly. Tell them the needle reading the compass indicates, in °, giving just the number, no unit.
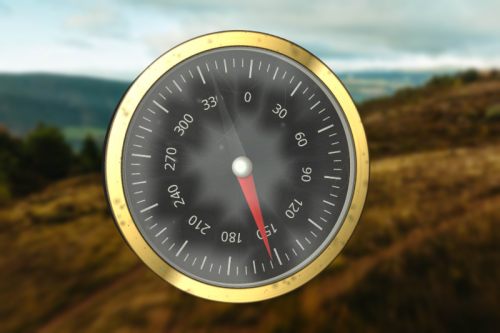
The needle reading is 155
